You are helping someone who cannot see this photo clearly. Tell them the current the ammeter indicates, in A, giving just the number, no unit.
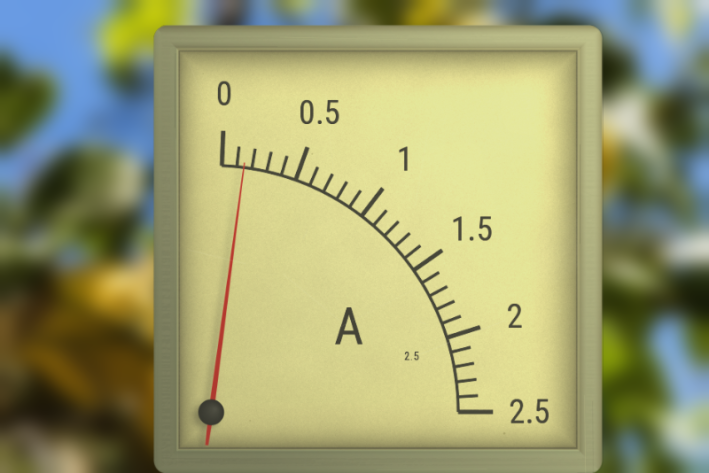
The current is 0.15
